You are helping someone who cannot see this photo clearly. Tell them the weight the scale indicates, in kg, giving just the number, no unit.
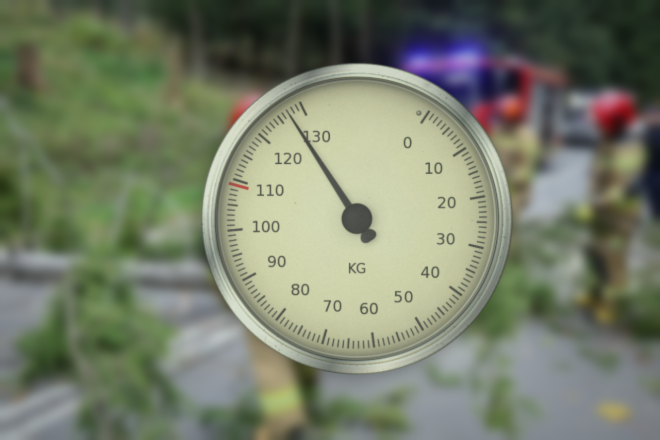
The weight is 127
